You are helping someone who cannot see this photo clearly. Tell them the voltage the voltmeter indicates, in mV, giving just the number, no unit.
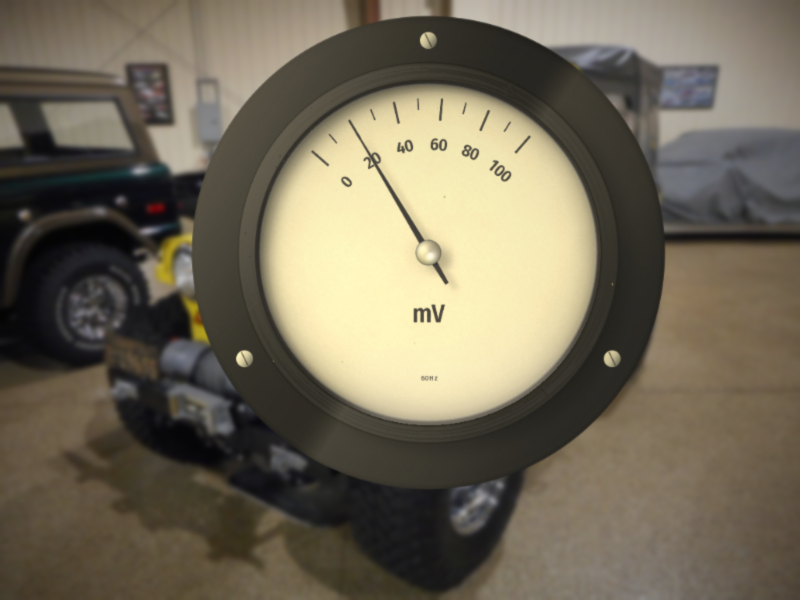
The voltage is 20
